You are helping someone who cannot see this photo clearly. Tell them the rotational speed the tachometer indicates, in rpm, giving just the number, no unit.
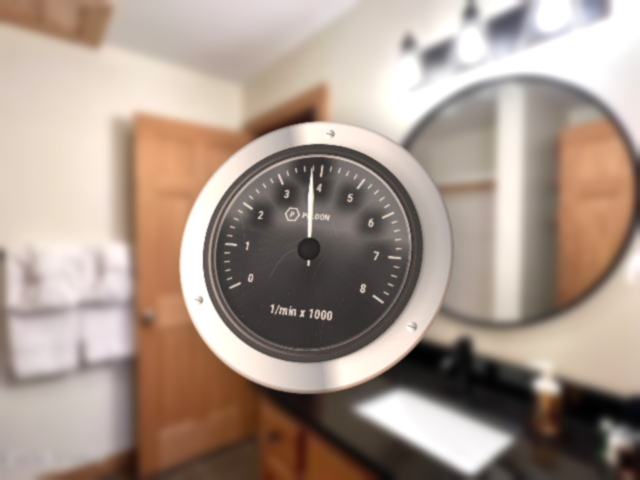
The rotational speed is 3800
